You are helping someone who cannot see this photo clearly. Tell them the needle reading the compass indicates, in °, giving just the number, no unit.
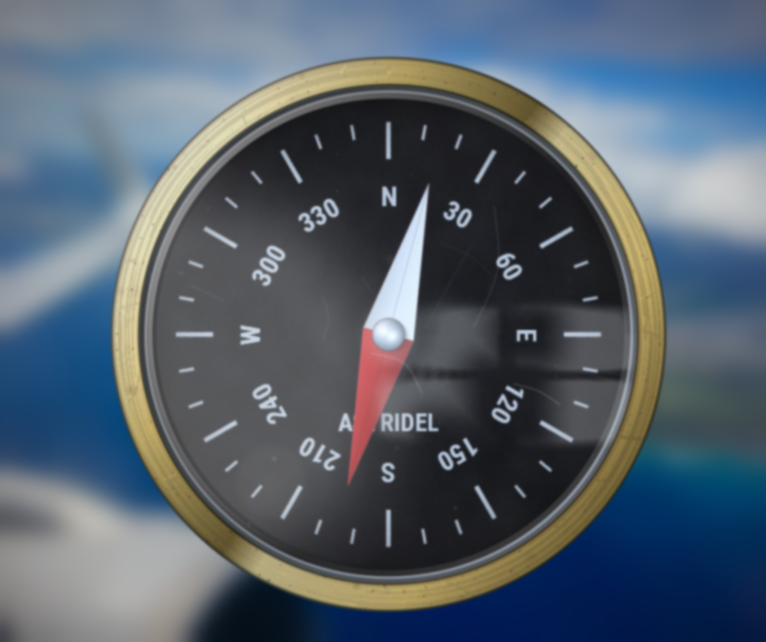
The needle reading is 195
